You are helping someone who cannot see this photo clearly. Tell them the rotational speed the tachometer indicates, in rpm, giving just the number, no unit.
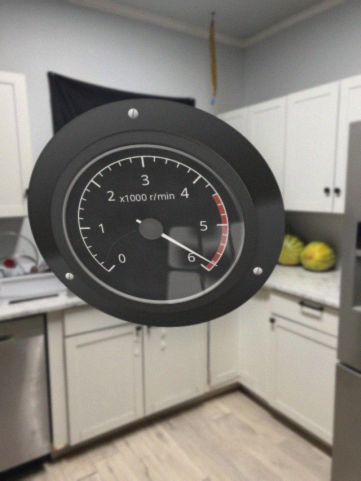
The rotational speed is 5800
